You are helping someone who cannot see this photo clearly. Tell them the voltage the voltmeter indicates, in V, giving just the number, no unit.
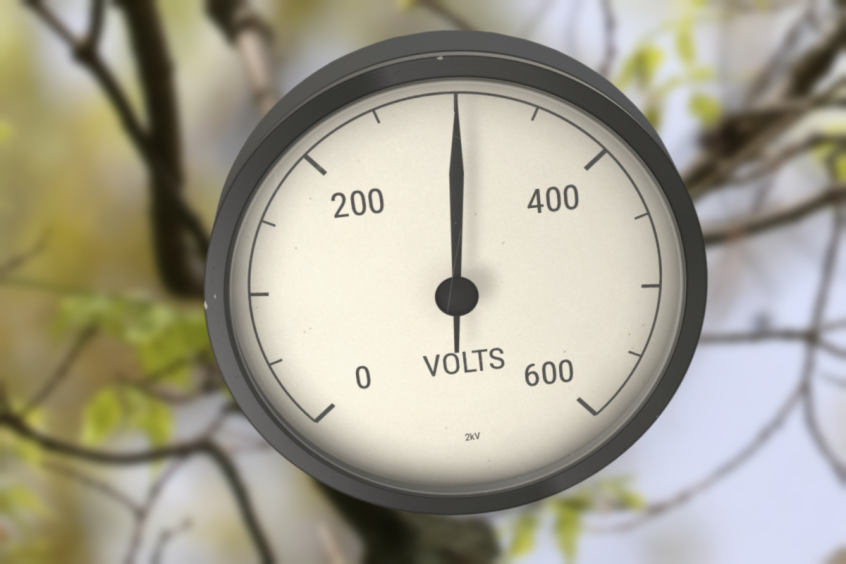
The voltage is 300
